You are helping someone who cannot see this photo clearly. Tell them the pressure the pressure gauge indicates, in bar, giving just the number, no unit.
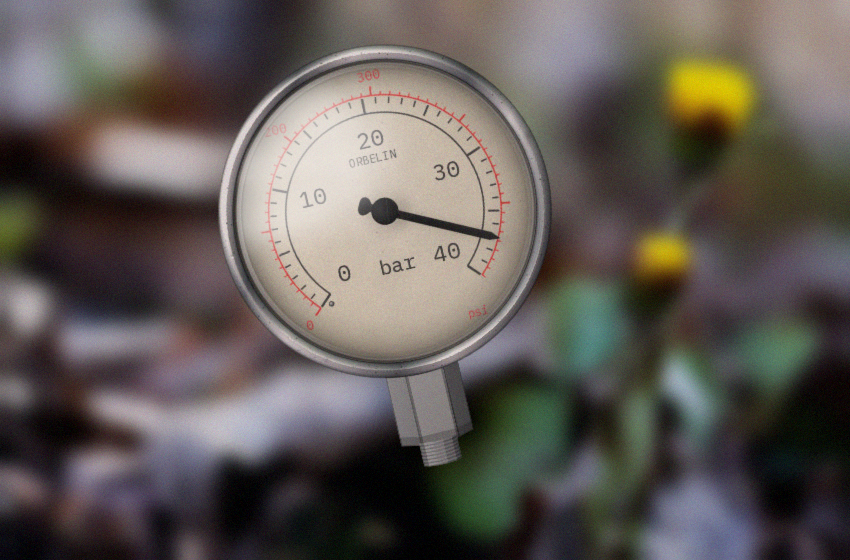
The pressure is 37
